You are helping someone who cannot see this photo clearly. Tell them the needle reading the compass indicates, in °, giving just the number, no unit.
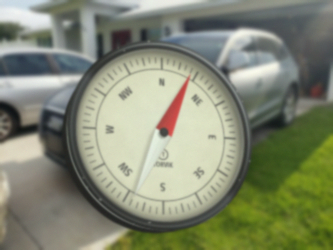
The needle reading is 25
